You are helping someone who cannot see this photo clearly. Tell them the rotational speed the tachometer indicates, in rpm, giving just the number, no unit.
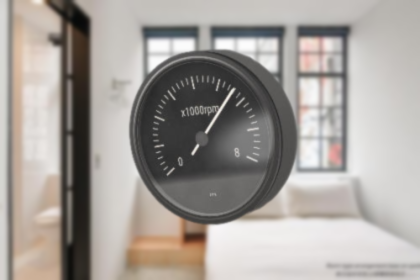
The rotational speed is 5600
